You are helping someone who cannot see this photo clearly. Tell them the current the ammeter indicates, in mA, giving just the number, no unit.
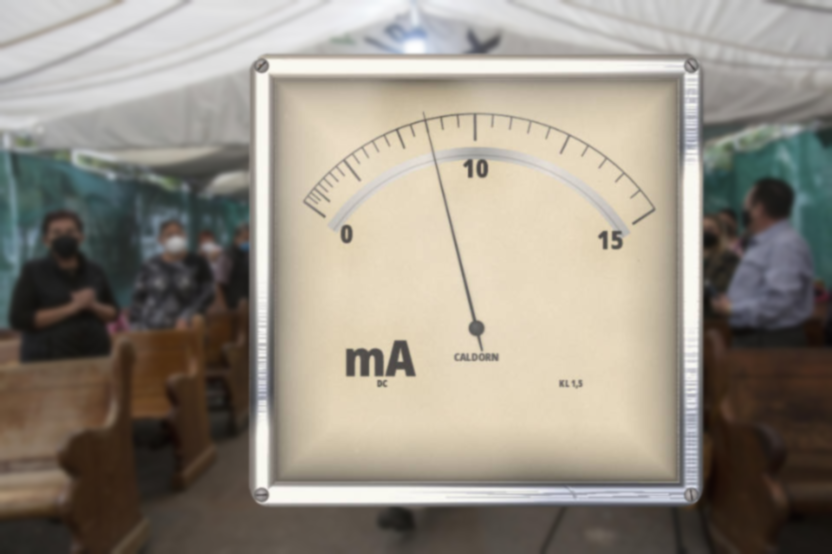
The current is 8.5
